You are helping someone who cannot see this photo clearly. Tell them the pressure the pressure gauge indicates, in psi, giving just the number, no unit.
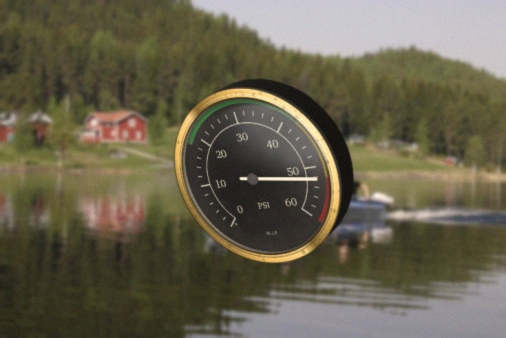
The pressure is 52
